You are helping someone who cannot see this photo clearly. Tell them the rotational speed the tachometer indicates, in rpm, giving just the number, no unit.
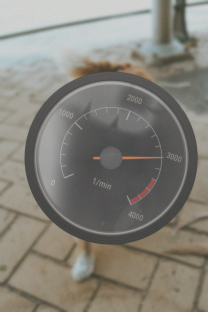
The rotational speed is 3000
